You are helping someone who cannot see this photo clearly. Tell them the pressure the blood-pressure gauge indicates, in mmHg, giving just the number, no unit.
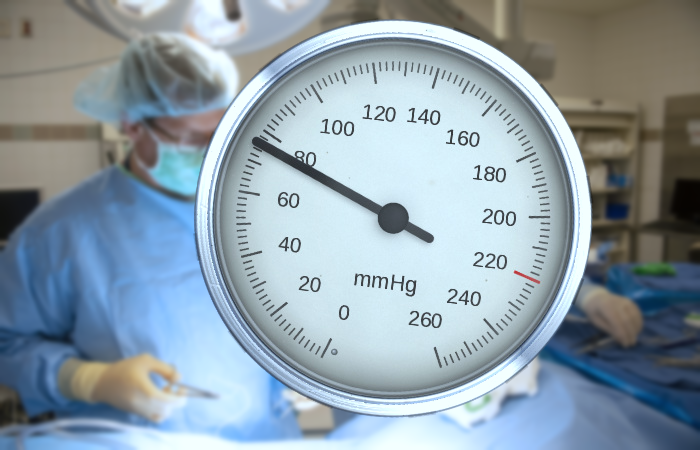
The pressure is 76
